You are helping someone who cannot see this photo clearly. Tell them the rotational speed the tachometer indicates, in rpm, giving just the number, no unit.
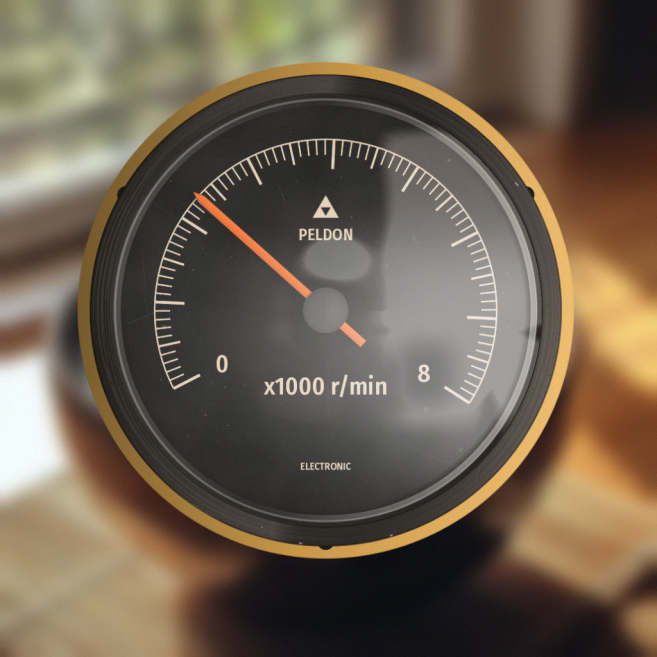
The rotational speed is 2300
